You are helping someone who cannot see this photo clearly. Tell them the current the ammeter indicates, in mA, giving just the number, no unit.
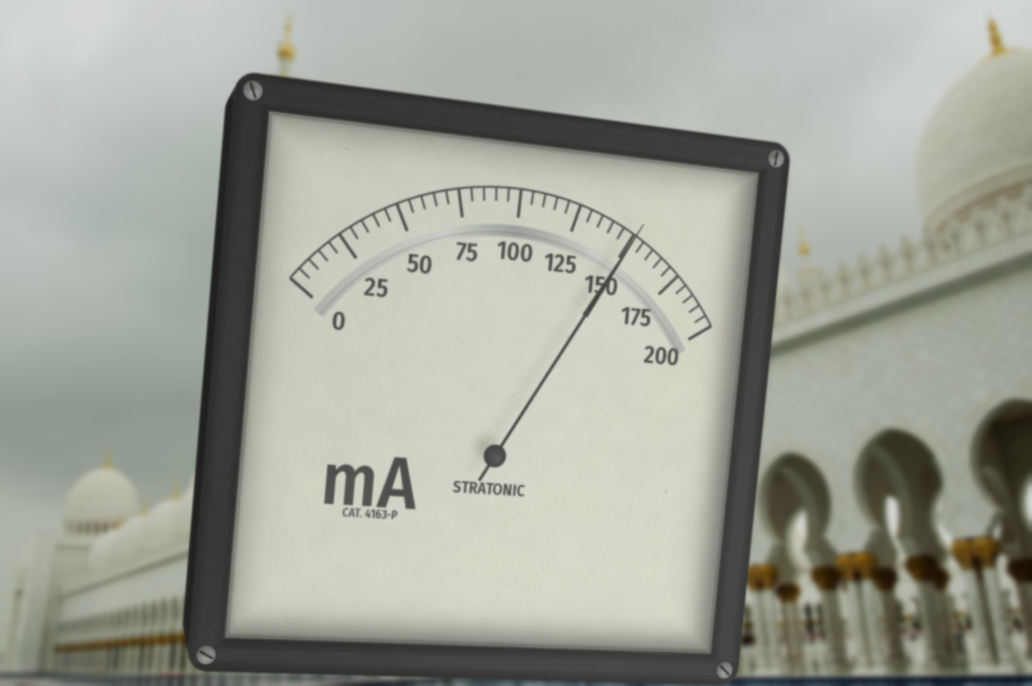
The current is 150
